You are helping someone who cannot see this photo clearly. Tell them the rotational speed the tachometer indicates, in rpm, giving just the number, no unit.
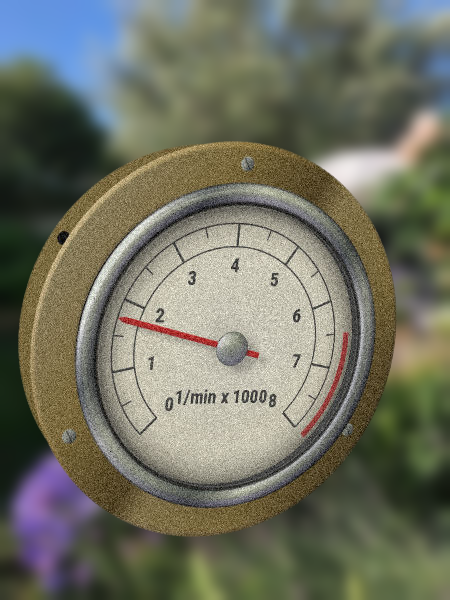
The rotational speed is 1750
